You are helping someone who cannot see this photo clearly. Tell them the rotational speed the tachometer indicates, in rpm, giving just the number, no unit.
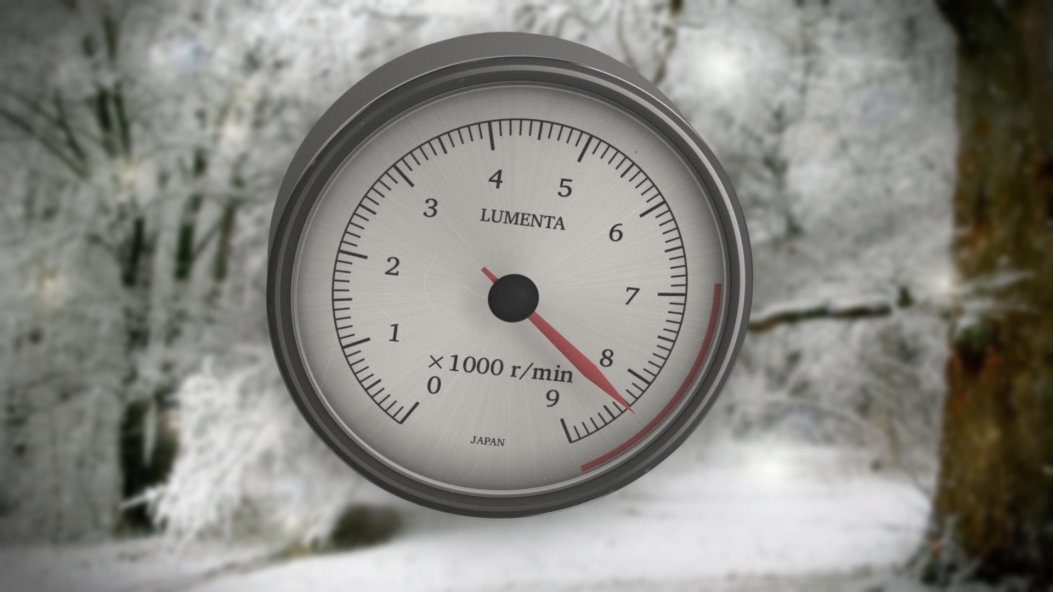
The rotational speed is 8300
